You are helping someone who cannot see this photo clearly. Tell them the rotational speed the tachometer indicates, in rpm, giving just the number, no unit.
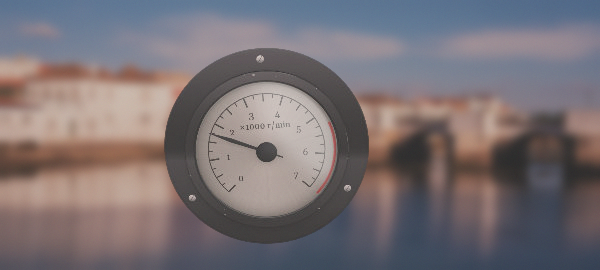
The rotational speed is 1750
